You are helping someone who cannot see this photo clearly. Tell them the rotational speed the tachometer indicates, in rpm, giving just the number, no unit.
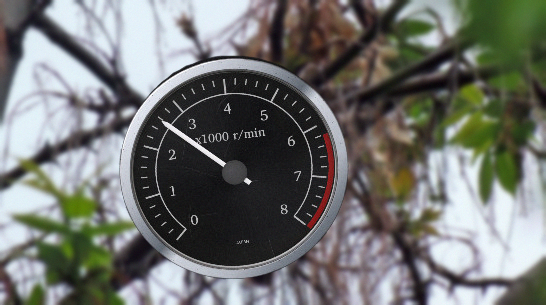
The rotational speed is 2600
